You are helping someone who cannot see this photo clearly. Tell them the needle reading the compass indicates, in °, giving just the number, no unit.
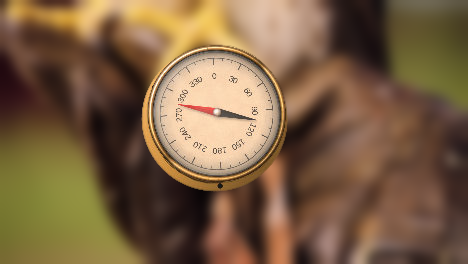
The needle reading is 285
